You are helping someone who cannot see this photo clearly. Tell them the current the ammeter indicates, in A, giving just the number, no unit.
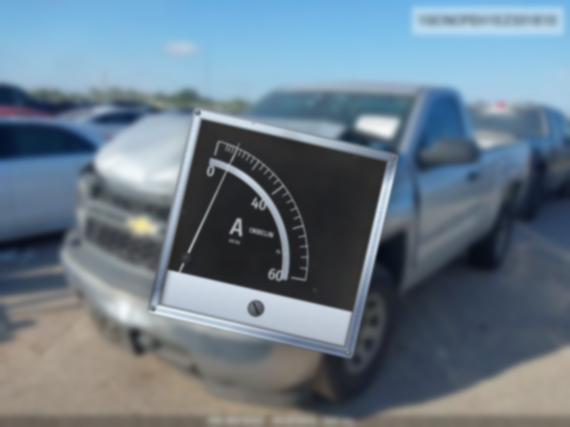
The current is 20
